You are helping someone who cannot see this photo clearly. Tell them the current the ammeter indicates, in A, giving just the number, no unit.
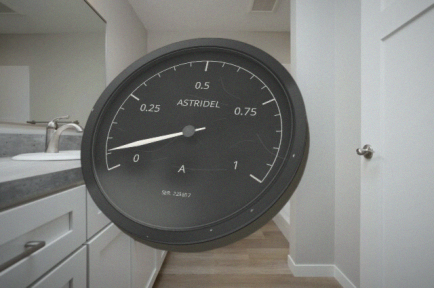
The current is 0.05
